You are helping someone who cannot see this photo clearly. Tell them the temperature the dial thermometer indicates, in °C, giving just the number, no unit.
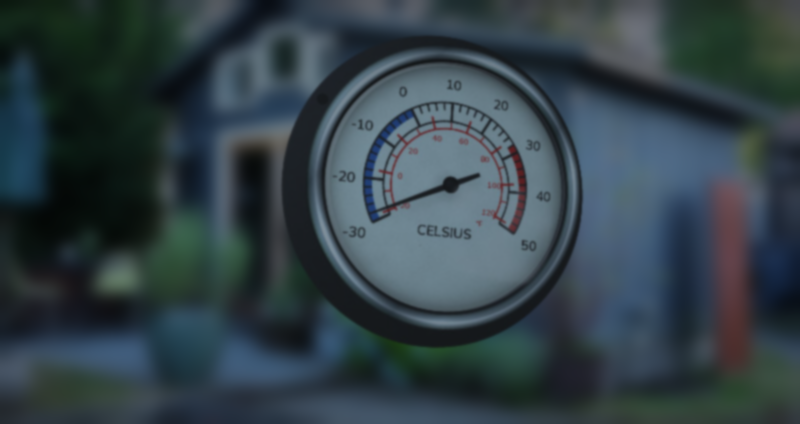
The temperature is -28
